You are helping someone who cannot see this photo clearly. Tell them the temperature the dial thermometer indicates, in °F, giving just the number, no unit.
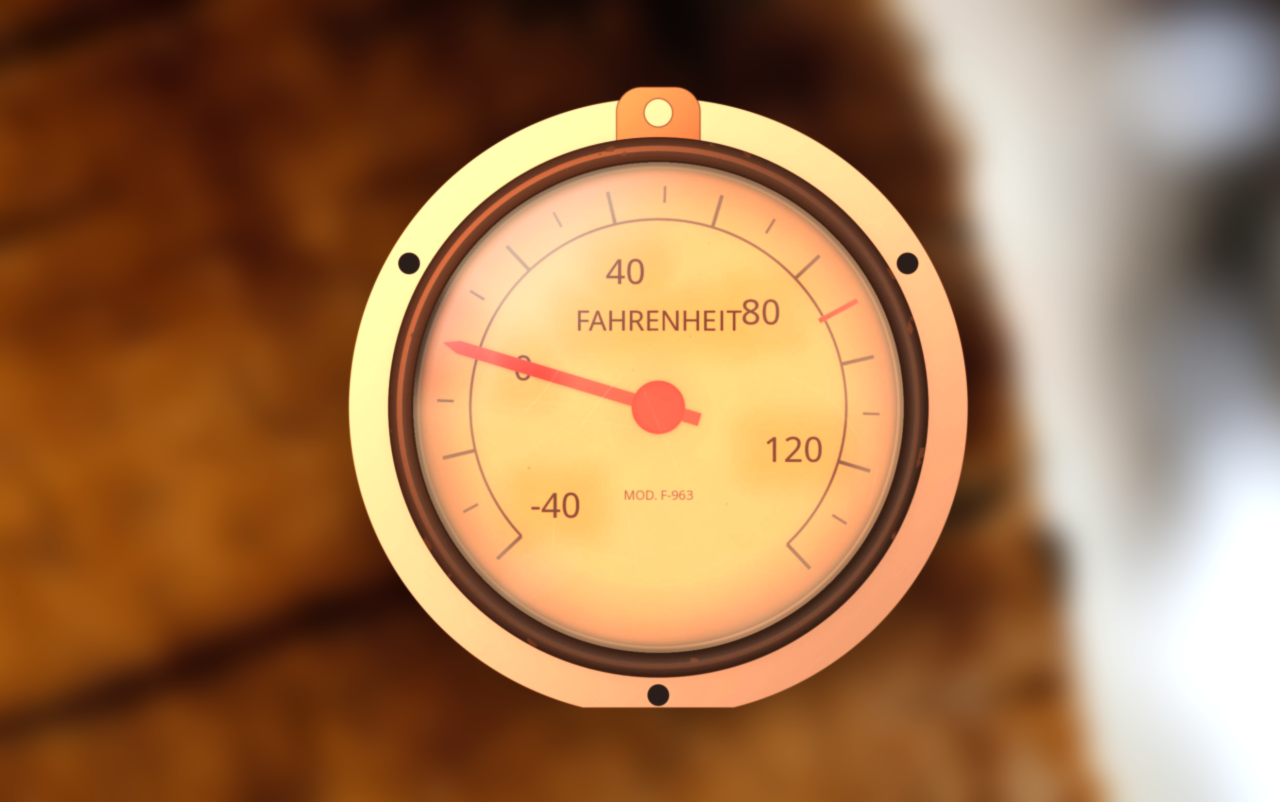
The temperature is 0
